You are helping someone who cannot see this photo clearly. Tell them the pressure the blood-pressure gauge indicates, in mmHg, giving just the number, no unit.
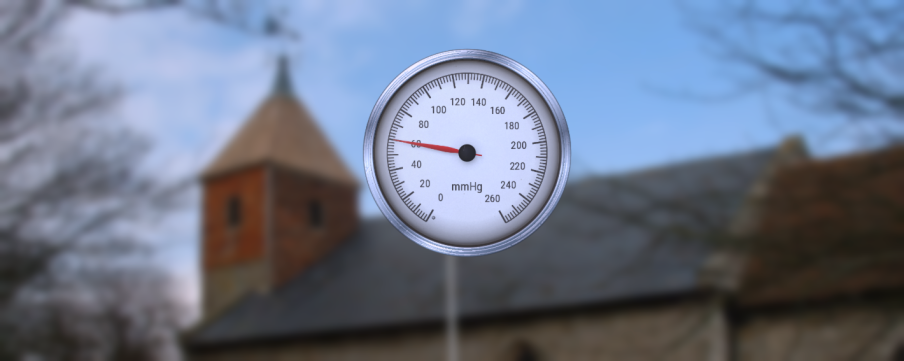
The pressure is 60
